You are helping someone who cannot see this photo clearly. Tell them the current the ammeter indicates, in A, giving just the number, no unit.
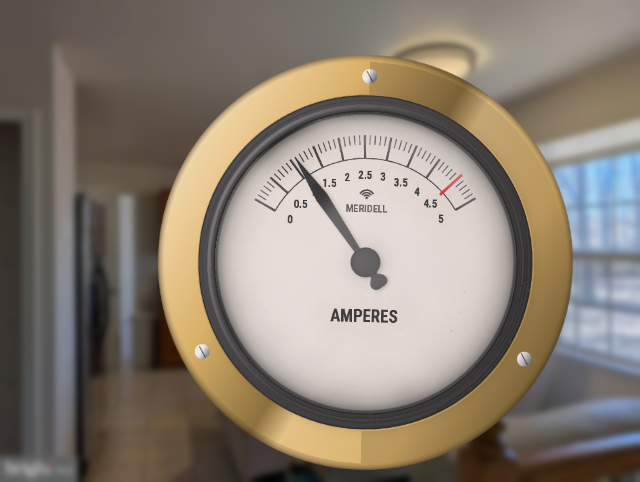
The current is 1.1
